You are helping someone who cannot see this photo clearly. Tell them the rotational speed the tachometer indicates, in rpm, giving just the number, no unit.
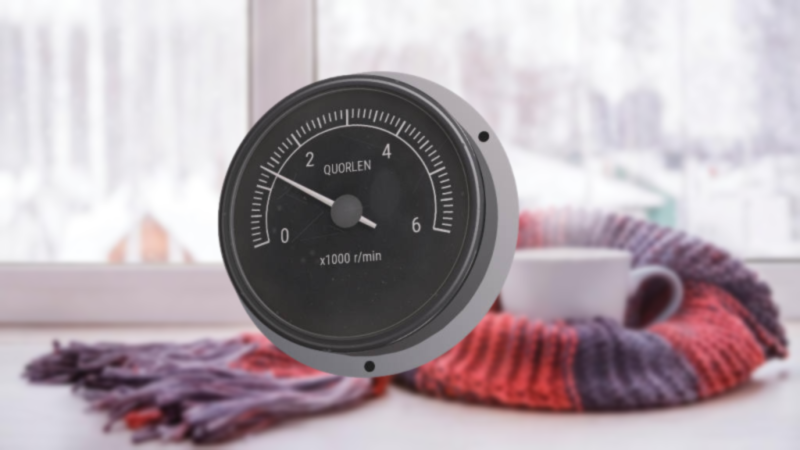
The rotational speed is 1300
